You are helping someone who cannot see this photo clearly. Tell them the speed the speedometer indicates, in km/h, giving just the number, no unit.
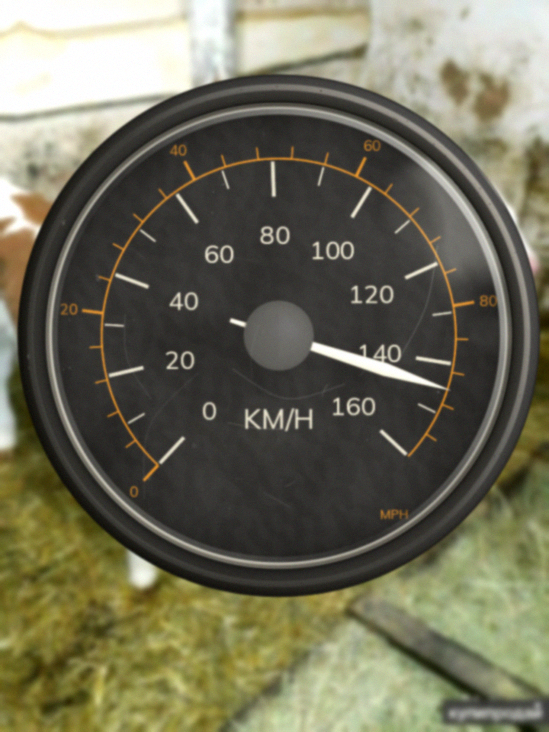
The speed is 145
